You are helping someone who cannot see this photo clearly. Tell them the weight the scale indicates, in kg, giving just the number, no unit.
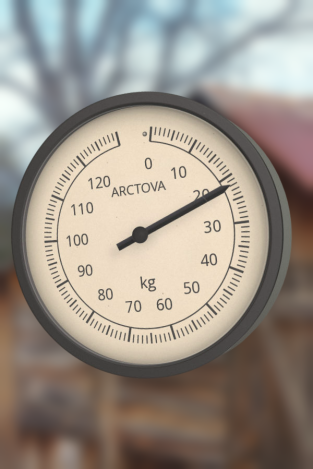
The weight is 22
